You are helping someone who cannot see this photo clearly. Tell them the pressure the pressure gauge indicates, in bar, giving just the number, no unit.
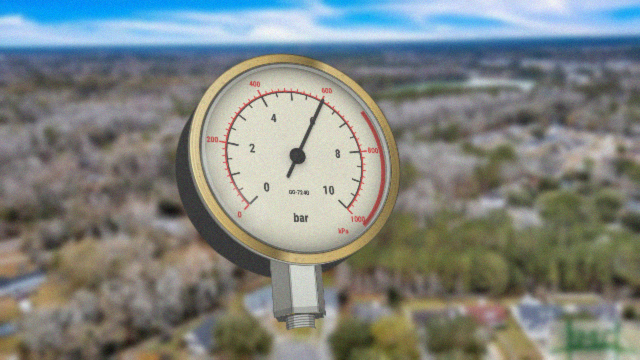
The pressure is 6
